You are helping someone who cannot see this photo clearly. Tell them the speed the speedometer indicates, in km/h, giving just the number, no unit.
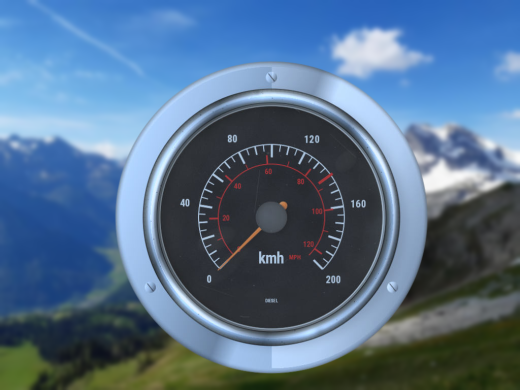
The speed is 0
